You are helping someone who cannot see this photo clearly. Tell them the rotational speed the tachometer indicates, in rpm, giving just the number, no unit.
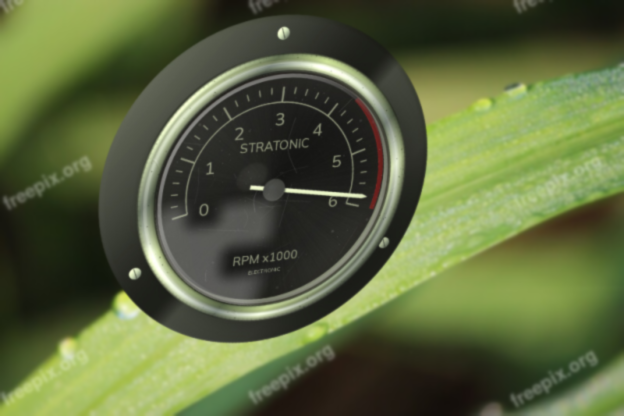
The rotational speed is 5800
